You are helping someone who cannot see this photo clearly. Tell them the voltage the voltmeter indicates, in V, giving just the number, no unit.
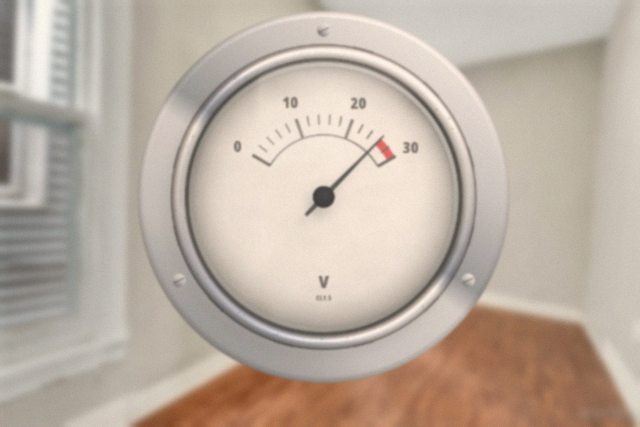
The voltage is 26
